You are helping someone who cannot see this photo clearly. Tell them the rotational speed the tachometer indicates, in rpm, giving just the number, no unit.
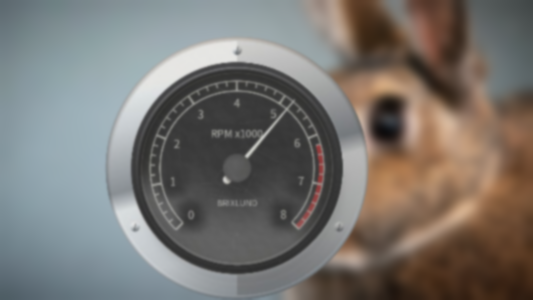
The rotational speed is 5200
